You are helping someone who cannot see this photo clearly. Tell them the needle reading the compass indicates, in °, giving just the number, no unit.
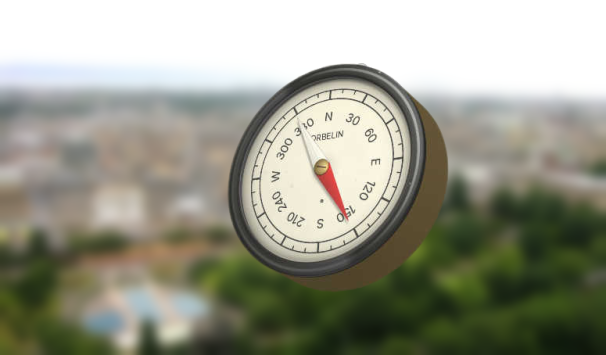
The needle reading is 150
